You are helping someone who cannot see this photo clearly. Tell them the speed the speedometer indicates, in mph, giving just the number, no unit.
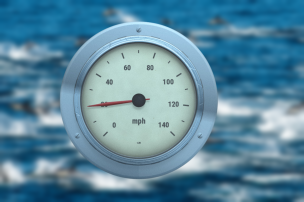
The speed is 20
